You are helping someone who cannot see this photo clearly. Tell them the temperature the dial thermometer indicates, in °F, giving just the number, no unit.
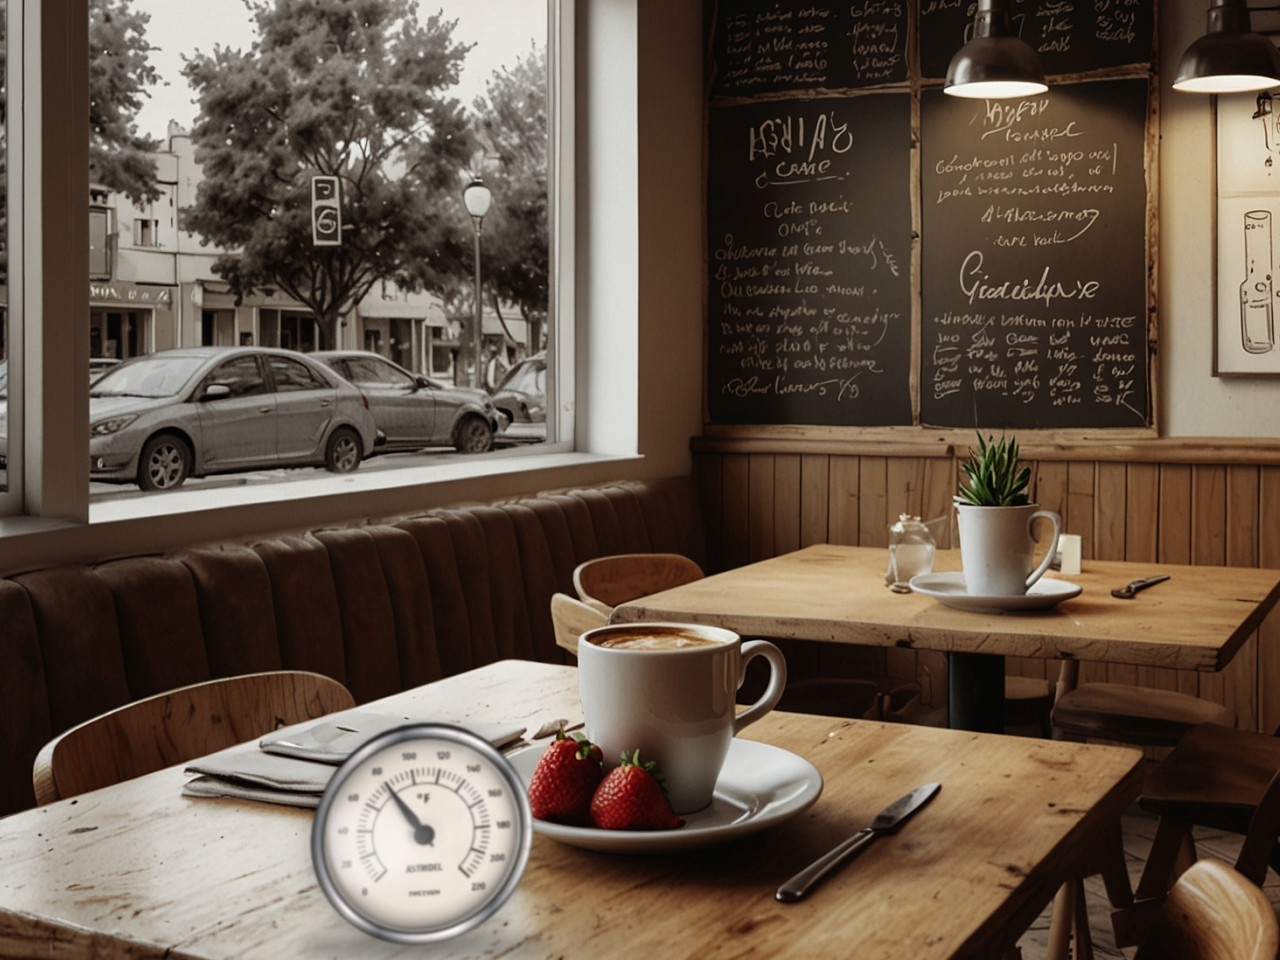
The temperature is 80
